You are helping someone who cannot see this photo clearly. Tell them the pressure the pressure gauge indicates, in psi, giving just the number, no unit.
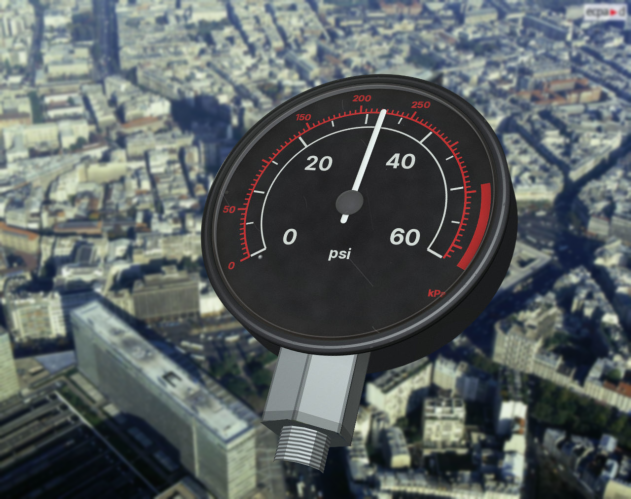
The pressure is 32.5
